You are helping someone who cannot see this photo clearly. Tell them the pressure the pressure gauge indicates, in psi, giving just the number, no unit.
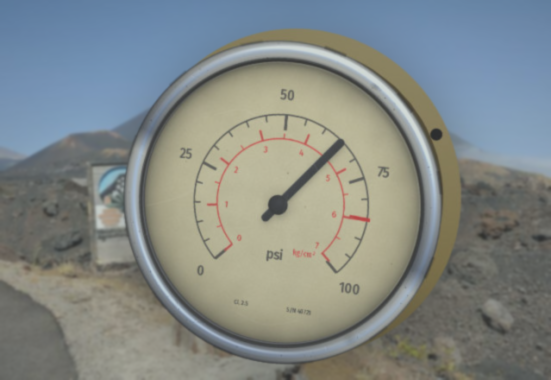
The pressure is 65
